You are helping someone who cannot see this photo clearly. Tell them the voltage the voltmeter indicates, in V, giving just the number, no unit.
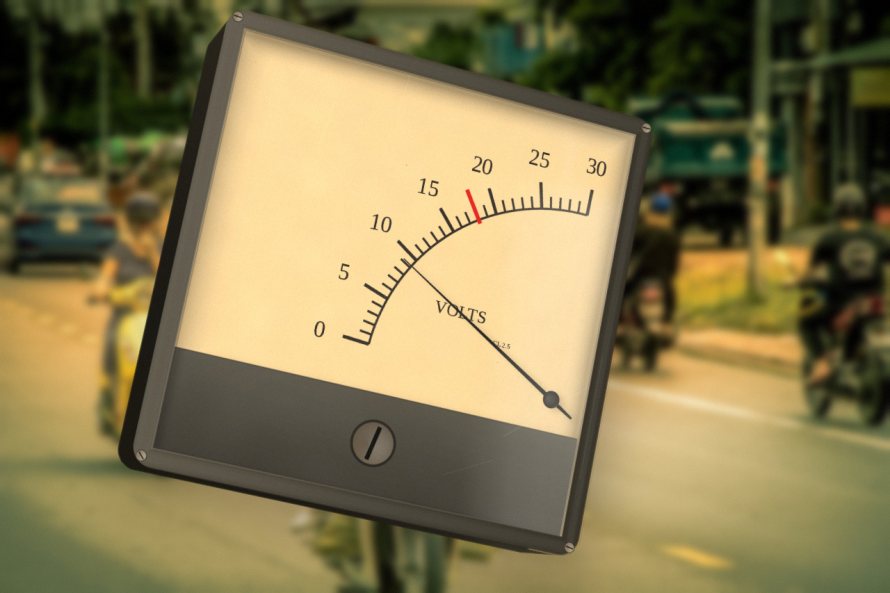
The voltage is 9
